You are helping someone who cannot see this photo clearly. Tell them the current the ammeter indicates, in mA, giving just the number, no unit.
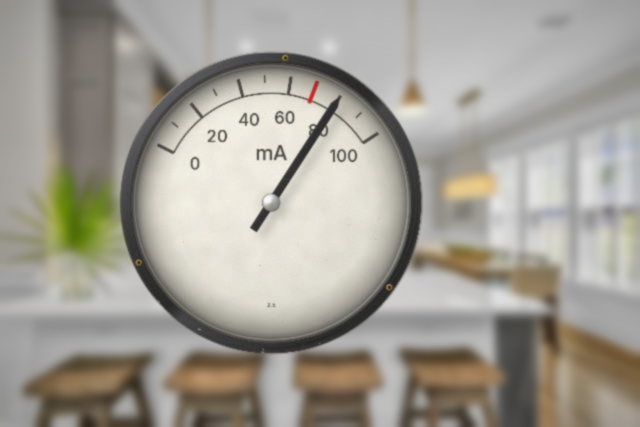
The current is 80
